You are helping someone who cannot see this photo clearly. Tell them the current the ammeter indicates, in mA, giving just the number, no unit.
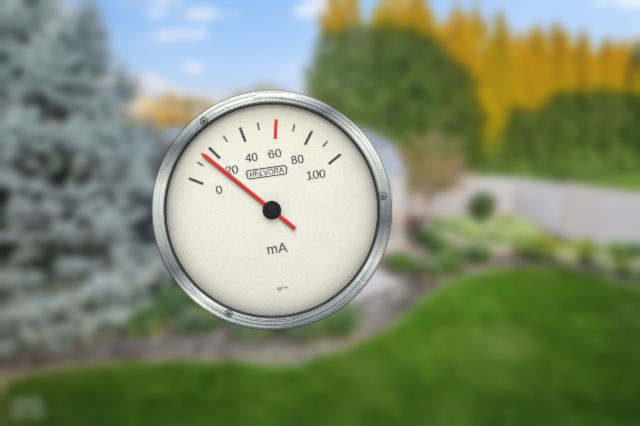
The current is 15
